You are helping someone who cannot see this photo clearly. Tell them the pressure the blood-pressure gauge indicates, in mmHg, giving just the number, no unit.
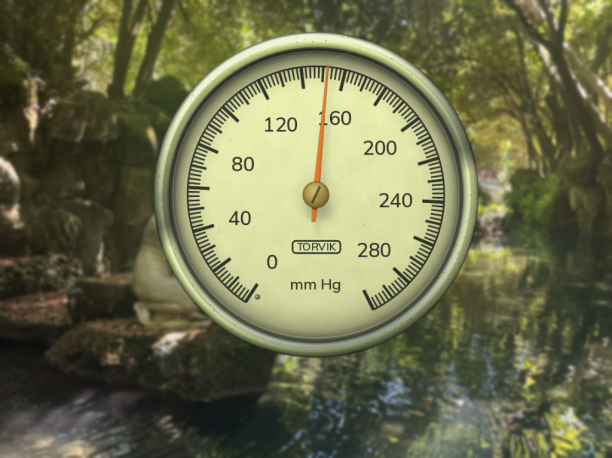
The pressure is 152
